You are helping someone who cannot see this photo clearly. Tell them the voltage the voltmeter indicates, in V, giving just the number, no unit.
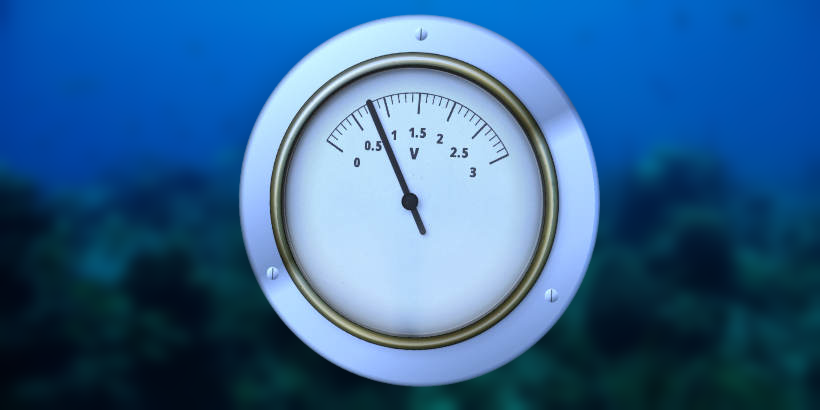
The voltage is 0.8
